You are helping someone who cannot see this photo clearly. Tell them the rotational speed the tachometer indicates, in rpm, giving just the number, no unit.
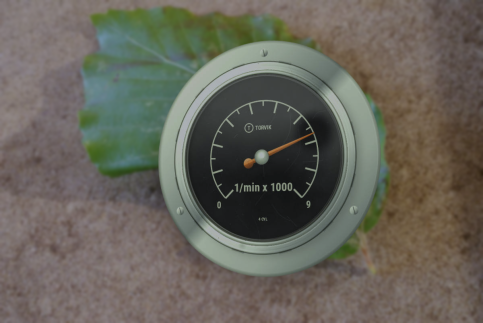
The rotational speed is 6750
